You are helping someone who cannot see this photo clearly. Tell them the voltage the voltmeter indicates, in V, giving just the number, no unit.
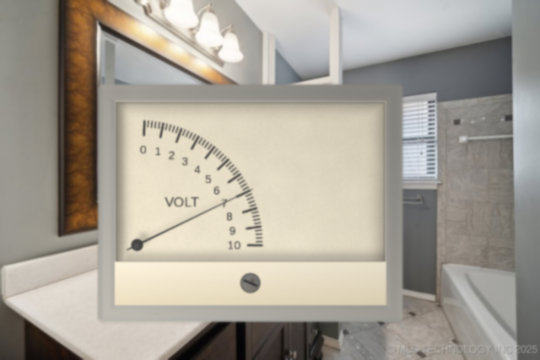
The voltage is 7
